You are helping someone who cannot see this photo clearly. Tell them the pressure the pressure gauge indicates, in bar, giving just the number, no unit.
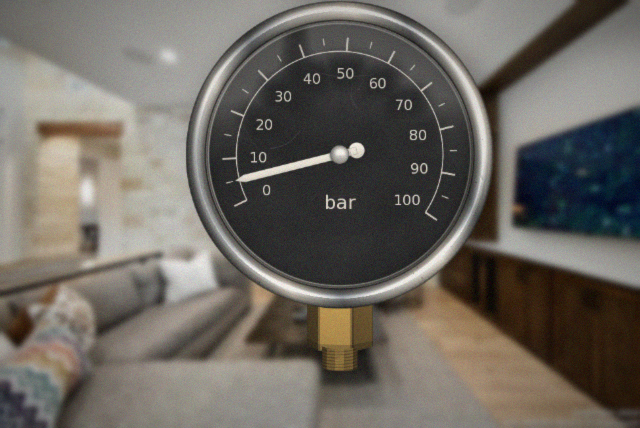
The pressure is 5
